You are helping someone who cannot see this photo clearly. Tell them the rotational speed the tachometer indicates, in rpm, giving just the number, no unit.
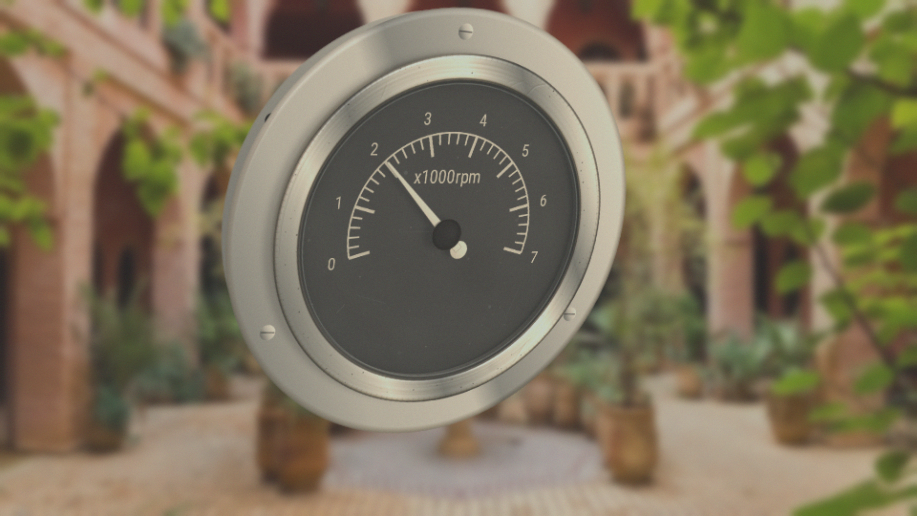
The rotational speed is 2000
